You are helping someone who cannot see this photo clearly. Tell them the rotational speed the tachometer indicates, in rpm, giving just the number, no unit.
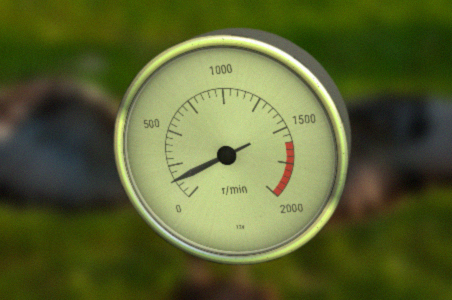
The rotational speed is 150
